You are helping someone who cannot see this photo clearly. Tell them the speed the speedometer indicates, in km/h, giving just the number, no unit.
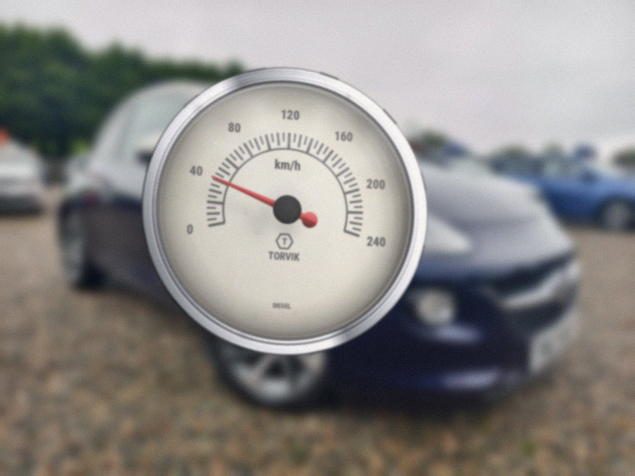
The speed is 40
